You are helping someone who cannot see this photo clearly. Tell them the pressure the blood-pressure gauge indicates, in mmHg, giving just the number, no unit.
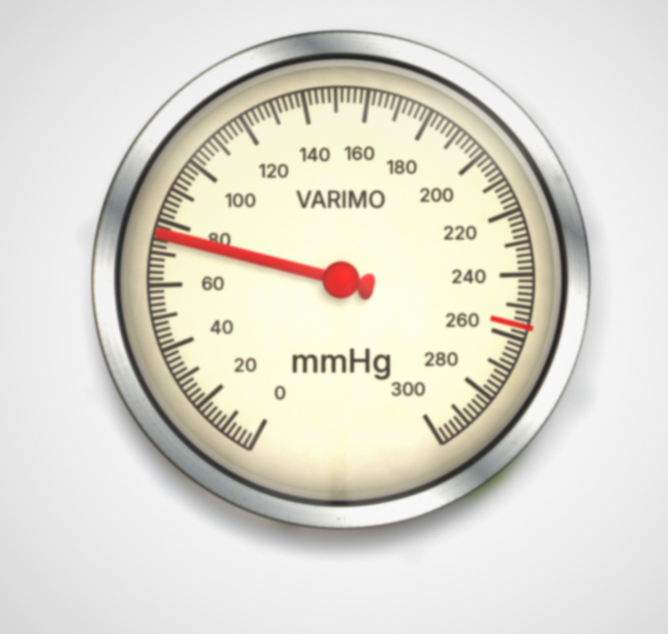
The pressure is 76
